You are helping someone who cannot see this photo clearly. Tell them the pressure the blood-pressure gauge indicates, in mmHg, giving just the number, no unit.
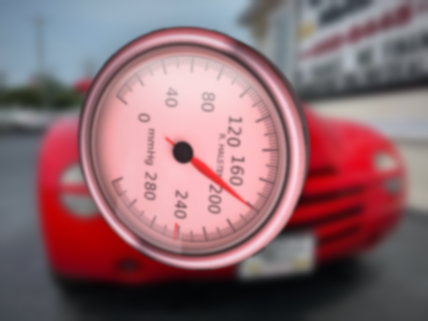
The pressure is 180
